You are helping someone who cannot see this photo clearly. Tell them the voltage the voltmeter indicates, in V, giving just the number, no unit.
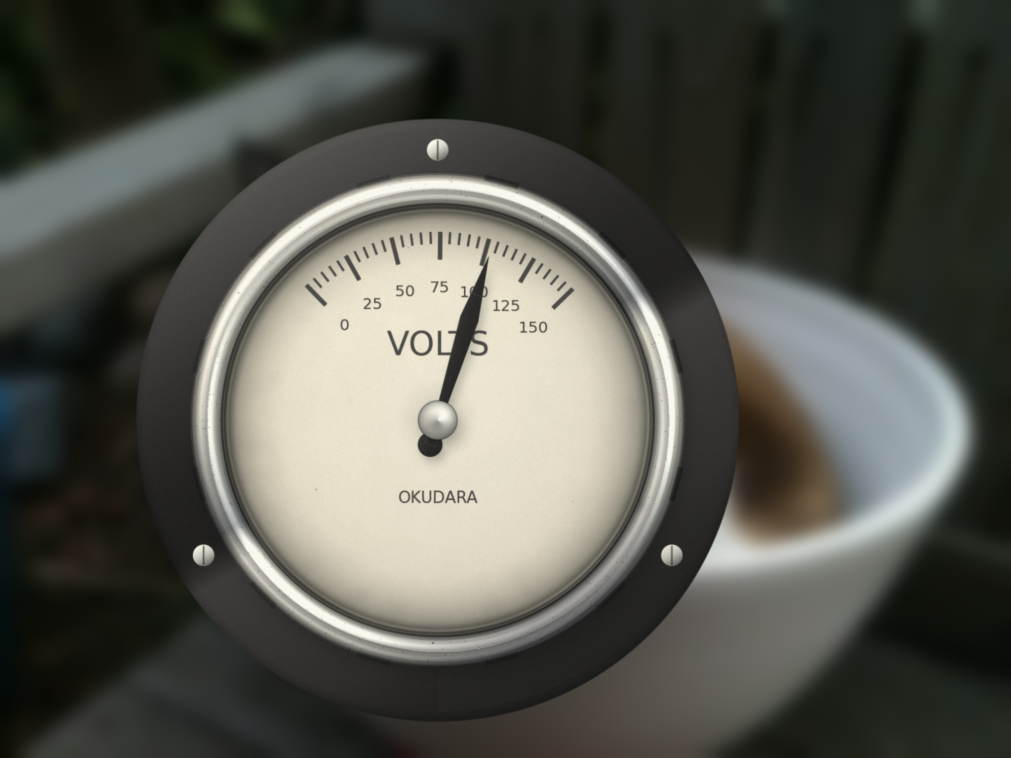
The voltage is 102.5
